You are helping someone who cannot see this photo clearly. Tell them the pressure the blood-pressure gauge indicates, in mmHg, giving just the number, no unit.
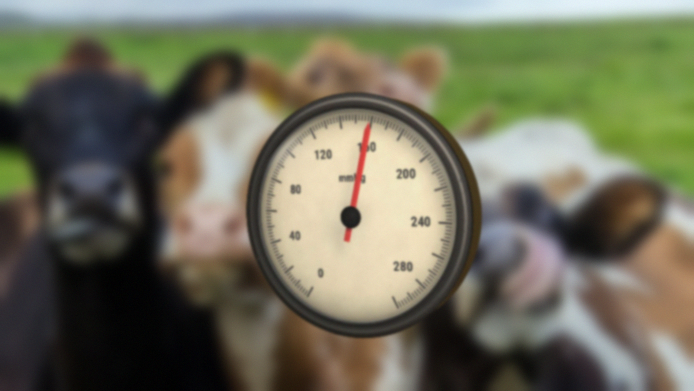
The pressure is 160
